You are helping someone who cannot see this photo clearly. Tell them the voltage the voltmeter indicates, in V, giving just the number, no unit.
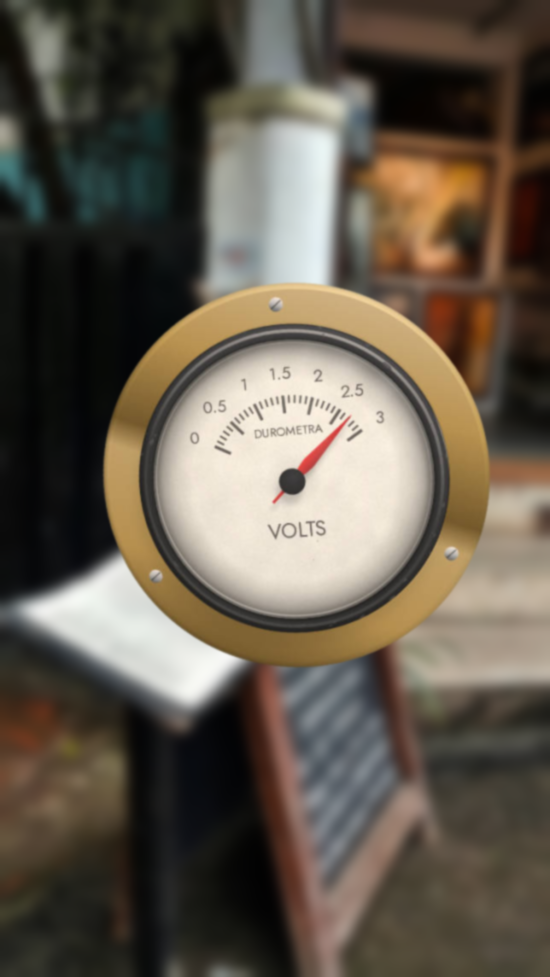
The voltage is 2.7
